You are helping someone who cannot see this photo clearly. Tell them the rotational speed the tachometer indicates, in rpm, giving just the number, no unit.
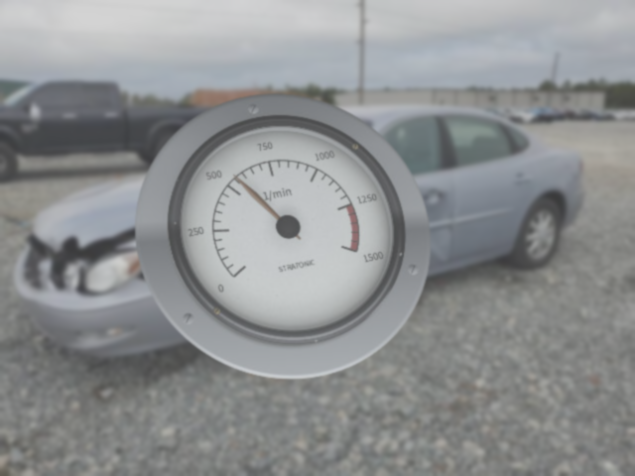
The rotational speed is 550
